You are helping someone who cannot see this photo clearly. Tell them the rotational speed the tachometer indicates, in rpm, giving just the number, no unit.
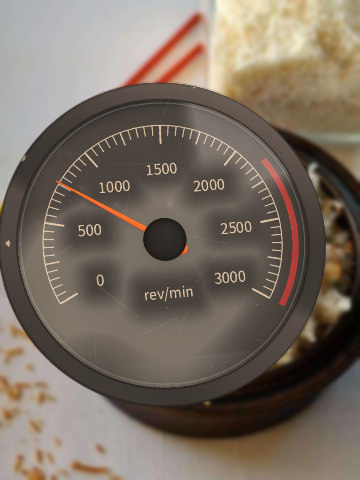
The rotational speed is 750
